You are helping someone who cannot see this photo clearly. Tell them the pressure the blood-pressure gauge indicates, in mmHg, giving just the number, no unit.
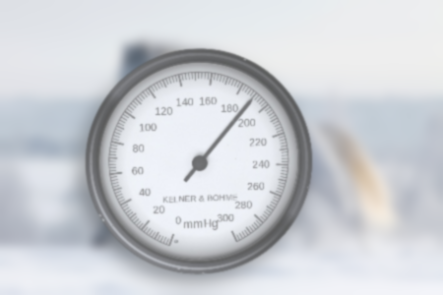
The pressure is 190
